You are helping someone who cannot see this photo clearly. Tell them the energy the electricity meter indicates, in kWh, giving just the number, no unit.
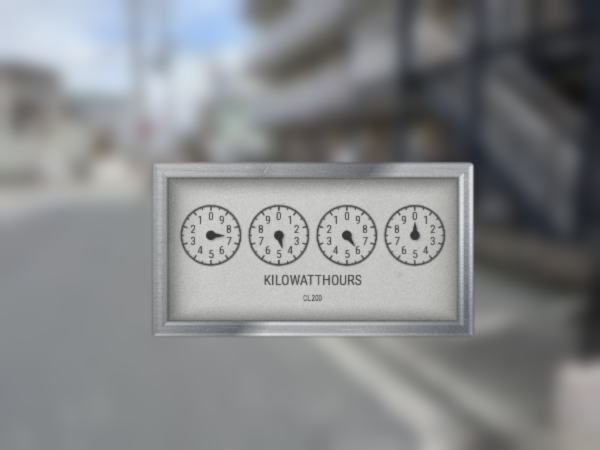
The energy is 7460
